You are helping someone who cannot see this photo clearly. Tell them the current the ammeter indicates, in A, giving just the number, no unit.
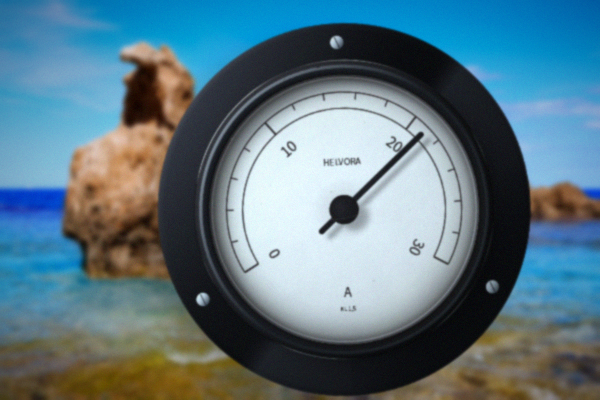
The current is 21
